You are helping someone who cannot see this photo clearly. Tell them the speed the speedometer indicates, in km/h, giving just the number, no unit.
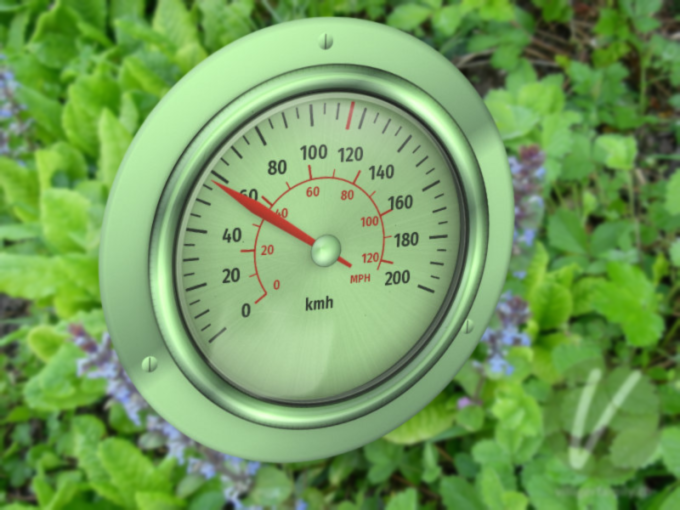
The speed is 57.5
